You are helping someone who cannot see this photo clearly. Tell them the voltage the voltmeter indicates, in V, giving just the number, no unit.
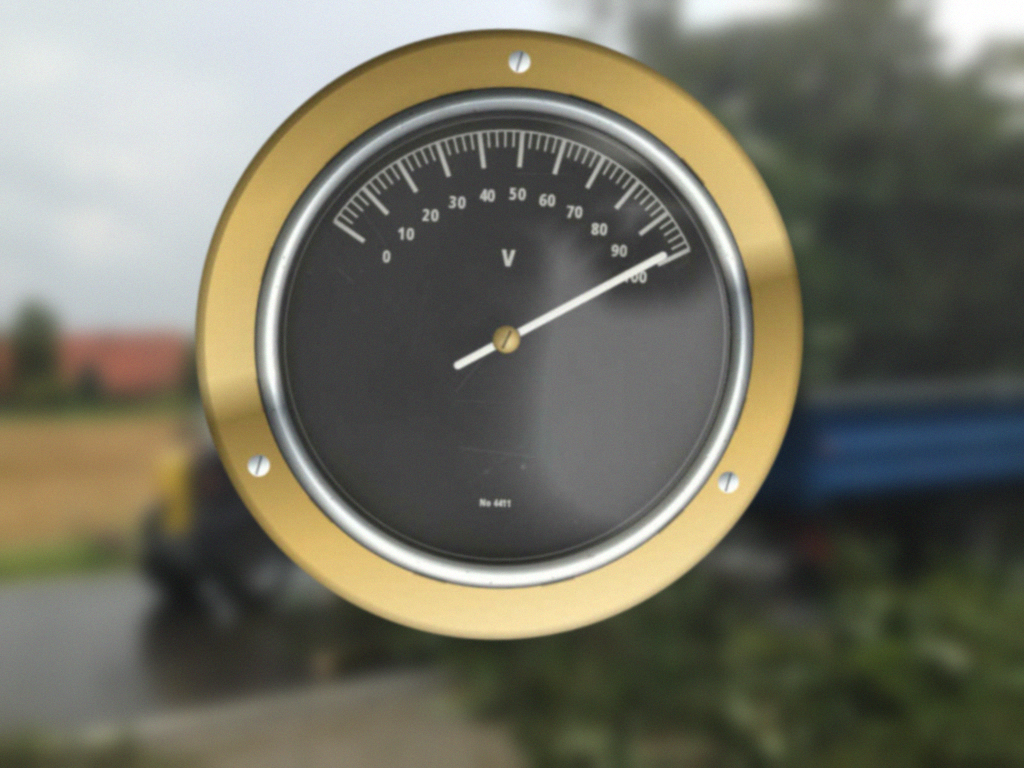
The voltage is 98
